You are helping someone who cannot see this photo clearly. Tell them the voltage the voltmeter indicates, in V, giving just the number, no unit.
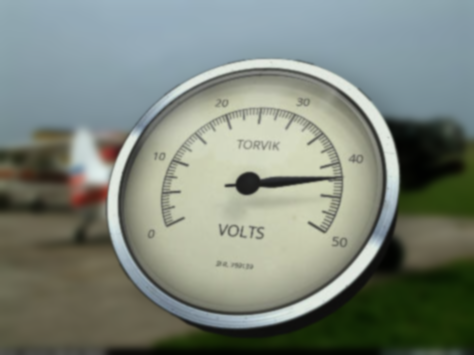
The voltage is 42.5
